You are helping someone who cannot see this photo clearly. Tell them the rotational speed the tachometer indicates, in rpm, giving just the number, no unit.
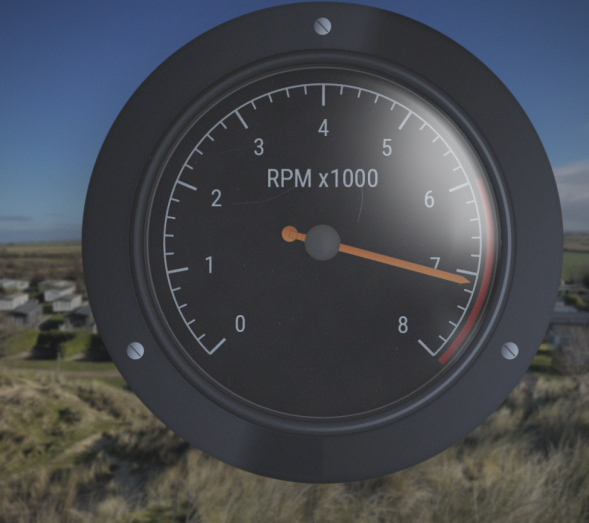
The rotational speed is 7100
